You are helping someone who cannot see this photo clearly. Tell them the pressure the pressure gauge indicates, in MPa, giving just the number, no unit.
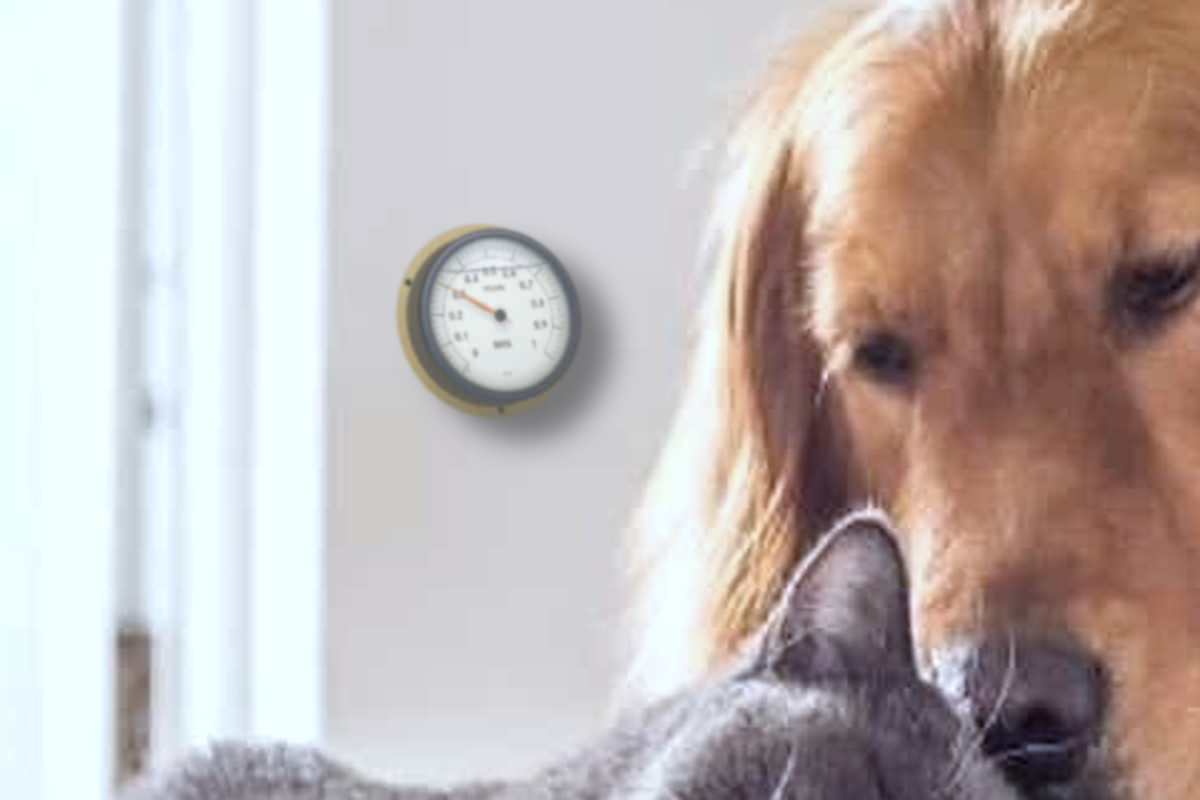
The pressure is 0.3
